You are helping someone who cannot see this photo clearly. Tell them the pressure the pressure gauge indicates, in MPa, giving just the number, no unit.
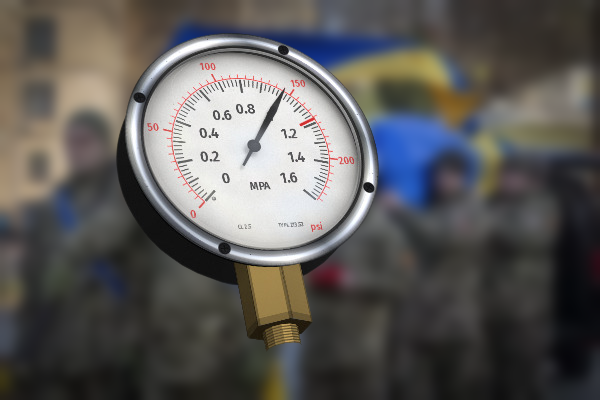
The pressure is 1
